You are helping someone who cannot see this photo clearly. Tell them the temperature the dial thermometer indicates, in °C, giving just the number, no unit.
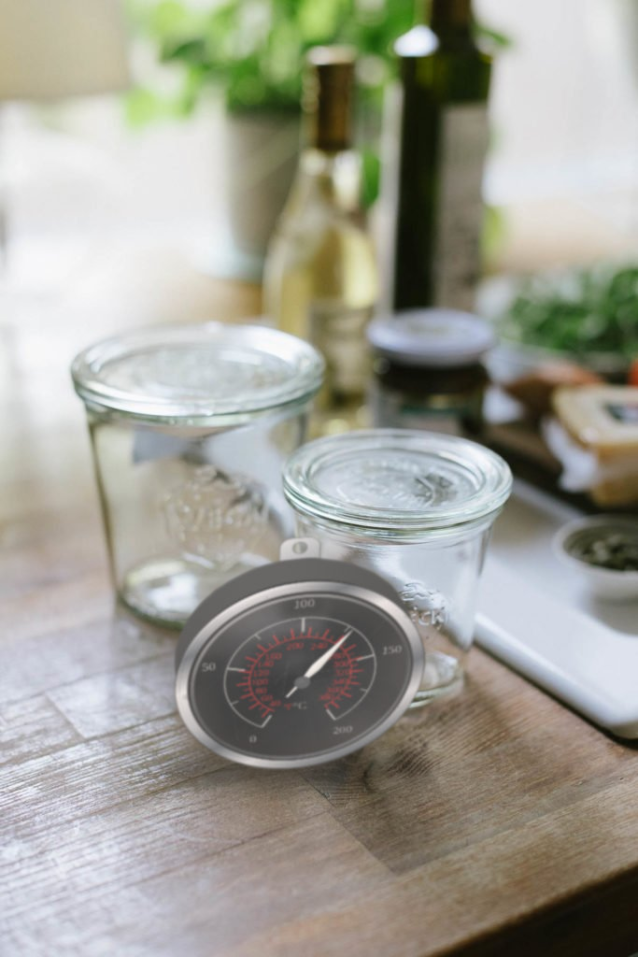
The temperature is 125
